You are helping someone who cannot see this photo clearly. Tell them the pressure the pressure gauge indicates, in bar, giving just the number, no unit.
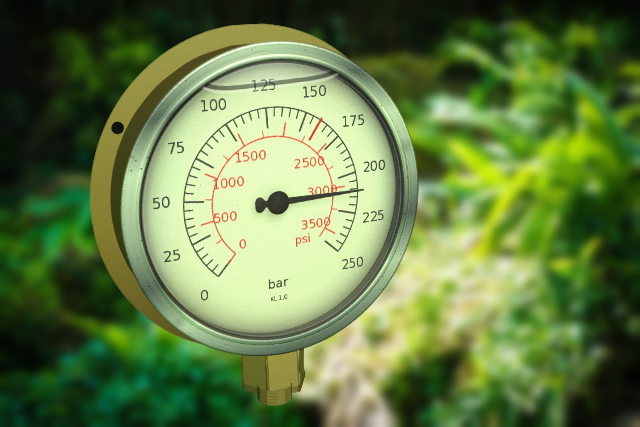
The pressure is 210
